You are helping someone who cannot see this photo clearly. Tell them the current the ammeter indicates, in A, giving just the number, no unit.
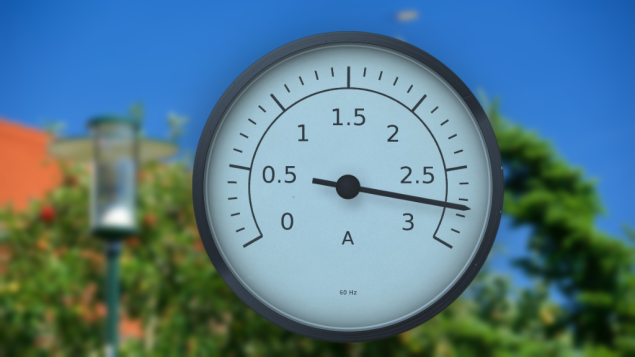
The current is 2.75
